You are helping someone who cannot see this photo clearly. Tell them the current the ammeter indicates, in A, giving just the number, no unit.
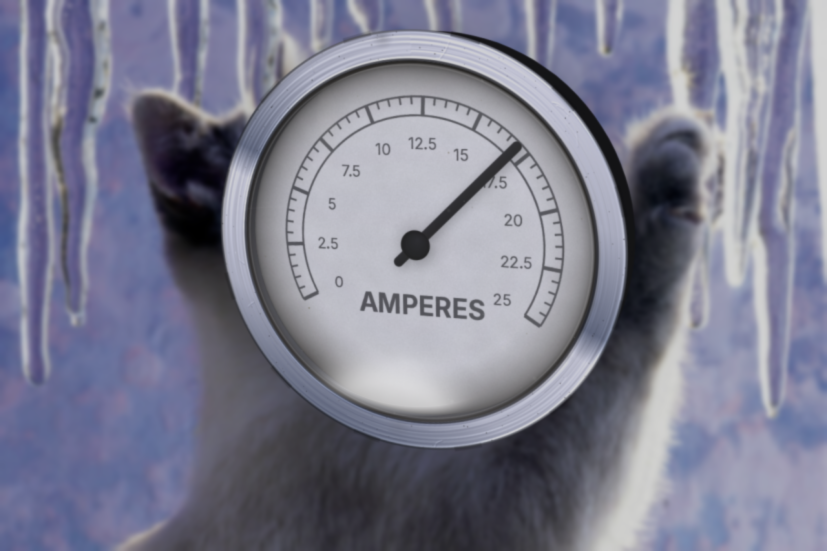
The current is 17
